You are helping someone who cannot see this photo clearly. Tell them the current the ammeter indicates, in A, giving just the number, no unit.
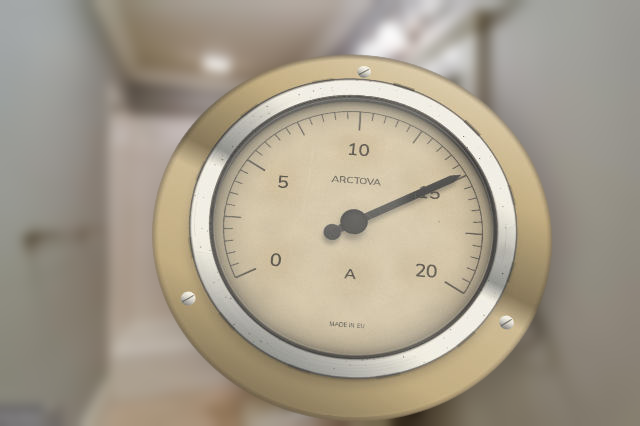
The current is 15
